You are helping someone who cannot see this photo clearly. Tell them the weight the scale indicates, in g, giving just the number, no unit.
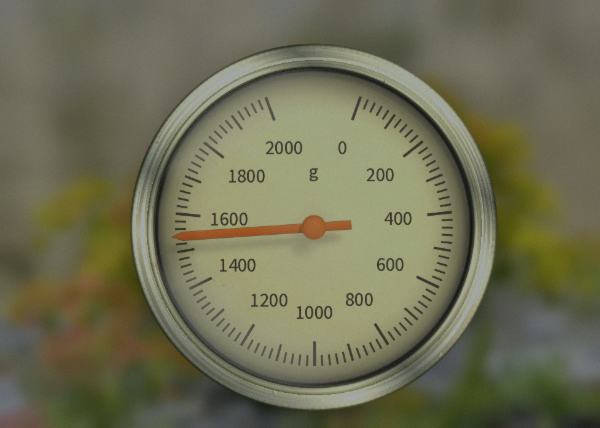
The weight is 1540
